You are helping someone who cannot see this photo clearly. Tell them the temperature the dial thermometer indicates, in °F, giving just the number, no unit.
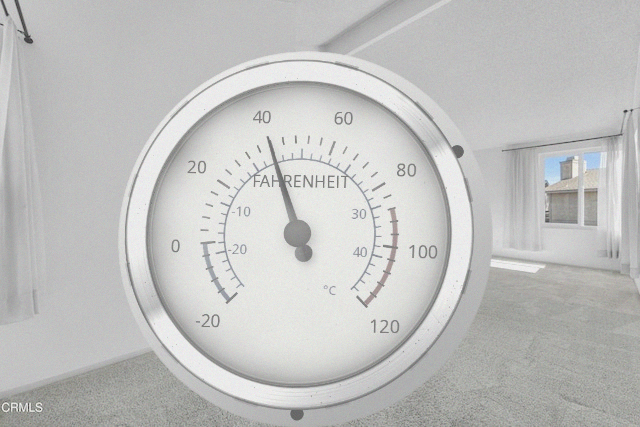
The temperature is 40
